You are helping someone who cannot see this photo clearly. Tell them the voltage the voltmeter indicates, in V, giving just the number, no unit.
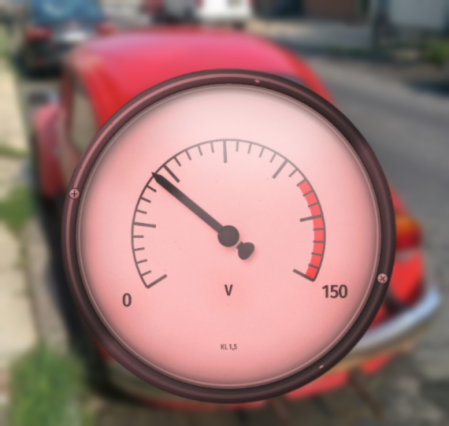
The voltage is 45
